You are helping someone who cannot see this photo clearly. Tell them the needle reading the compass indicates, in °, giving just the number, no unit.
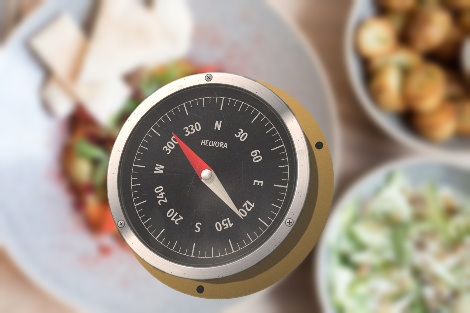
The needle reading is 310
